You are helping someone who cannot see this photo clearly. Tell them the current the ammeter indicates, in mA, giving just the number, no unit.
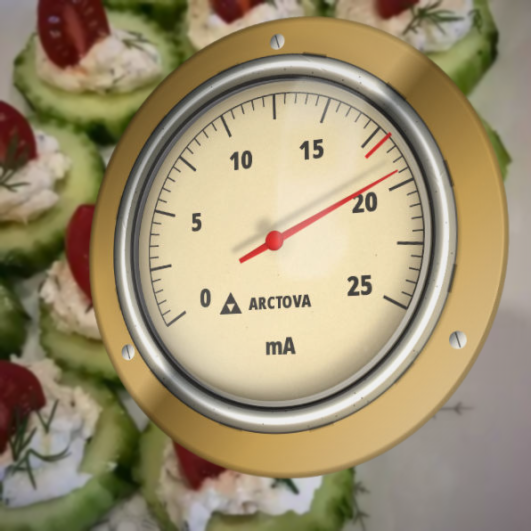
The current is 19.5
